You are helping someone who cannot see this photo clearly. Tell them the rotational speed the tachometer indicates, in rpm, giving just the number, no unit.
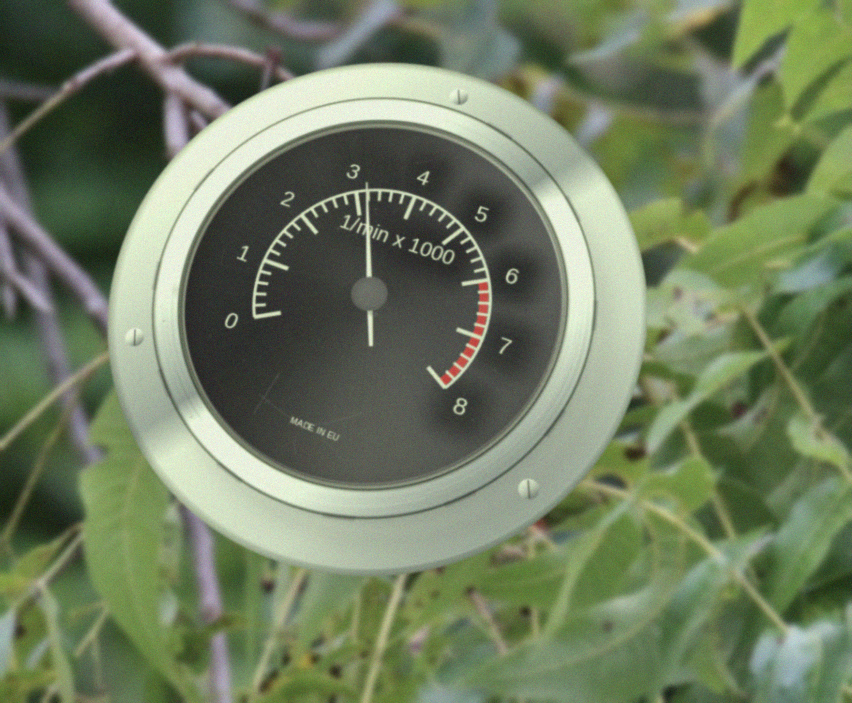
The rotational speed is 3200
